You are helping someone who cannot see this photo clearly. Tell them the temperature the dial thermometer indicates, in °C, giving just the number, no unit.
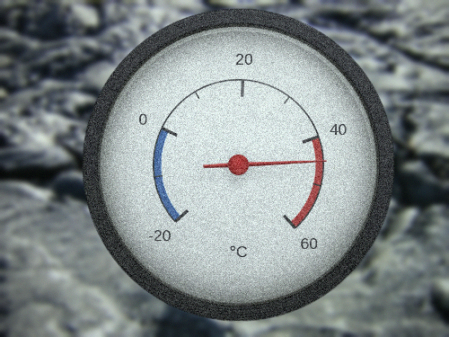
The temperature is 45
